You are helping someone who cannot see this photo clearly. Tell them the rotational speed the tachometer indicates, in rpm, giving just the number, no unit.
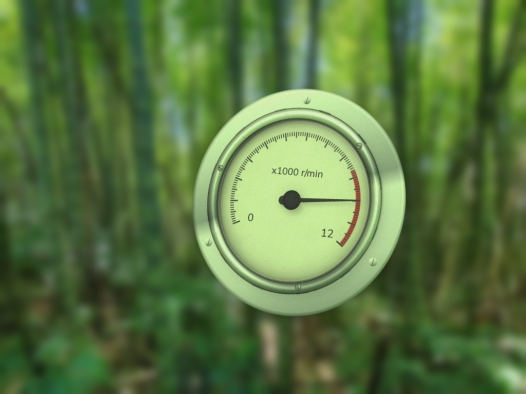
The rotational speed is 10000
